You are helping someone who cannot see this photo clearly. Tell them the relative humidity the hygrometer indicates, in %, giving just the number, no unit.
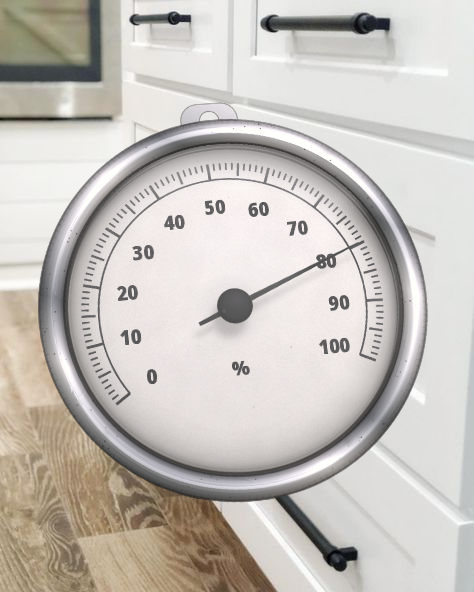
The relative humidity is 80
